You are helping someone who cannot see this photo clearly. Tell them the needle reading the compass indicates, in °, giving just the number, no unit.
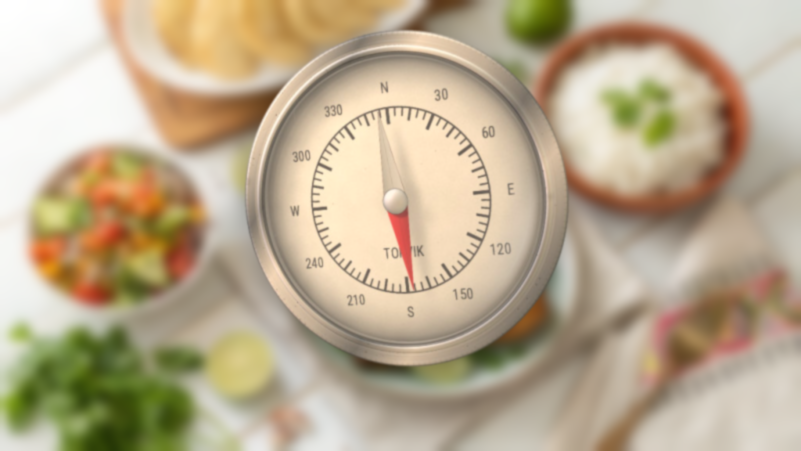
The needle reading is 175
